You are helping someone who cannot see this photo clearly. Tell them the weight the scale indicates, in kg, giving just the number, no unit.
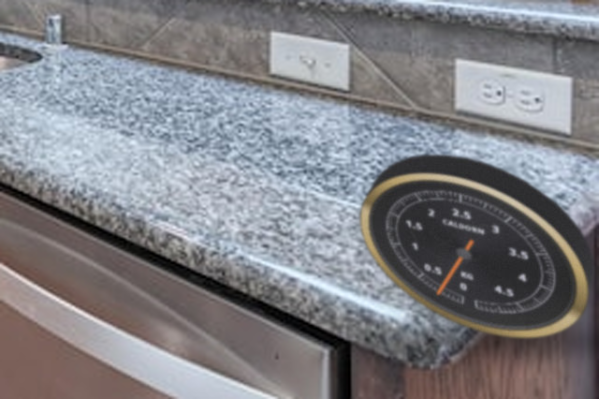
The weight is 0.25
